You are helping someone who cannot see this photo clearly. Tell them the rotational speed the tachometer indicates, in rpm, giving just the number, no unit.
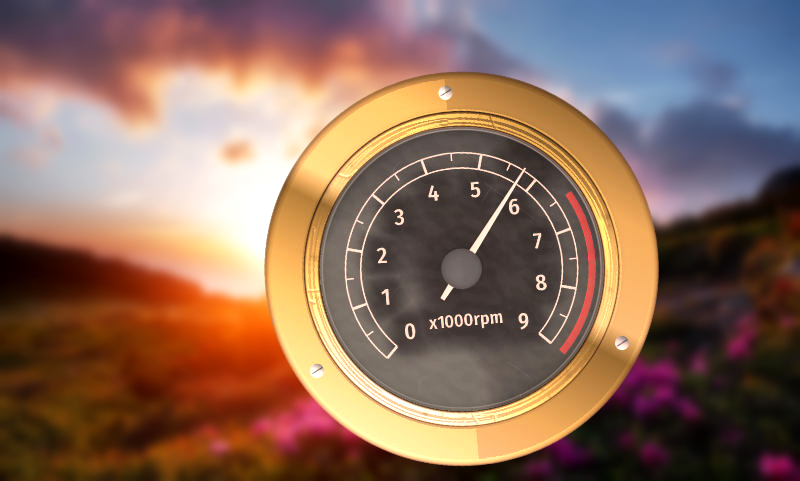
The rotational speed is 5750
